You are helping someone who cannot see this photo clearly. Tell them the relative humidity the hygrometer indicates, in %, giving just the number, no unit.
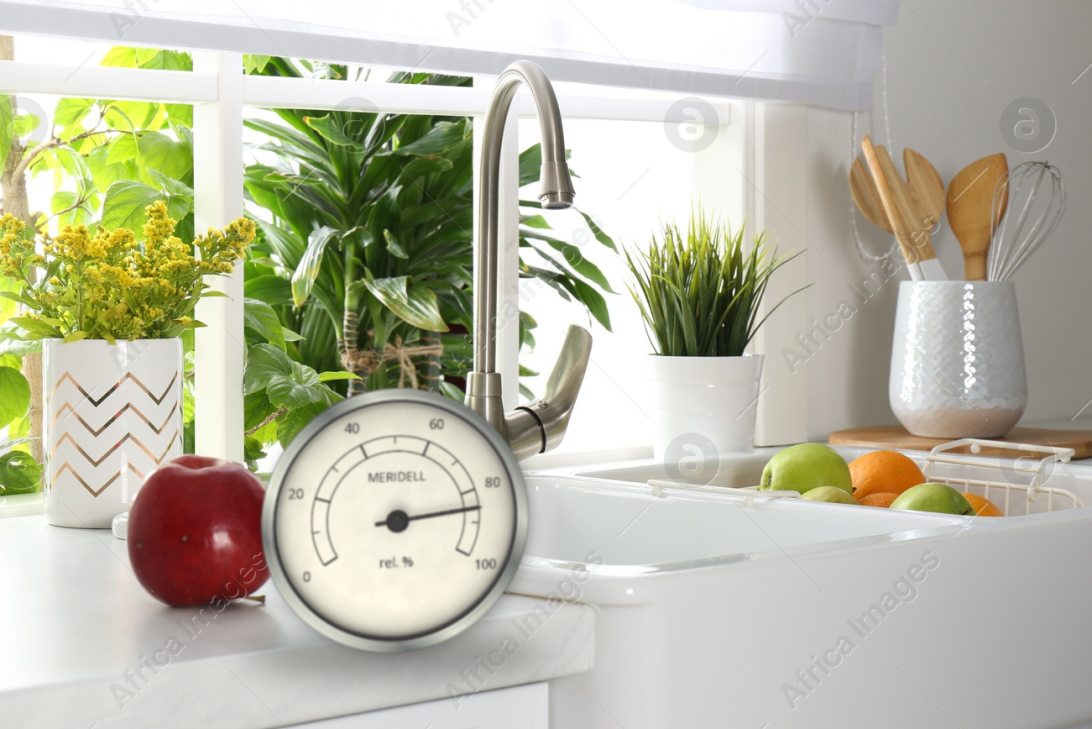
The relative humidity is 85
